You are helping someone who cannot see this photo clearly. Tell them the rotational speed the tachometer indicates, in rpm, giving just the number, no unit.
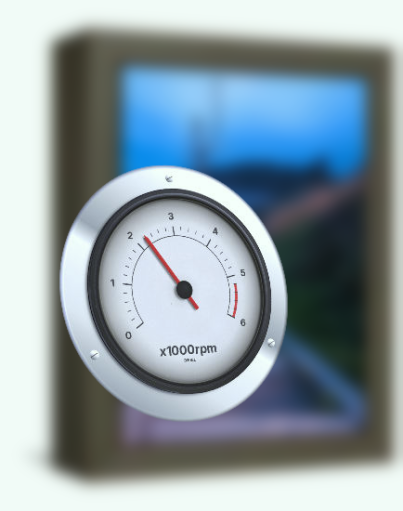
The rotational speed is 2200
